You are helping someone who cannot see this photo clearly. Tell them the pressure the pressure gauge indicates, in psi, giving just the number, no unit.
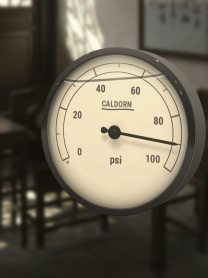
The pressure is 90
